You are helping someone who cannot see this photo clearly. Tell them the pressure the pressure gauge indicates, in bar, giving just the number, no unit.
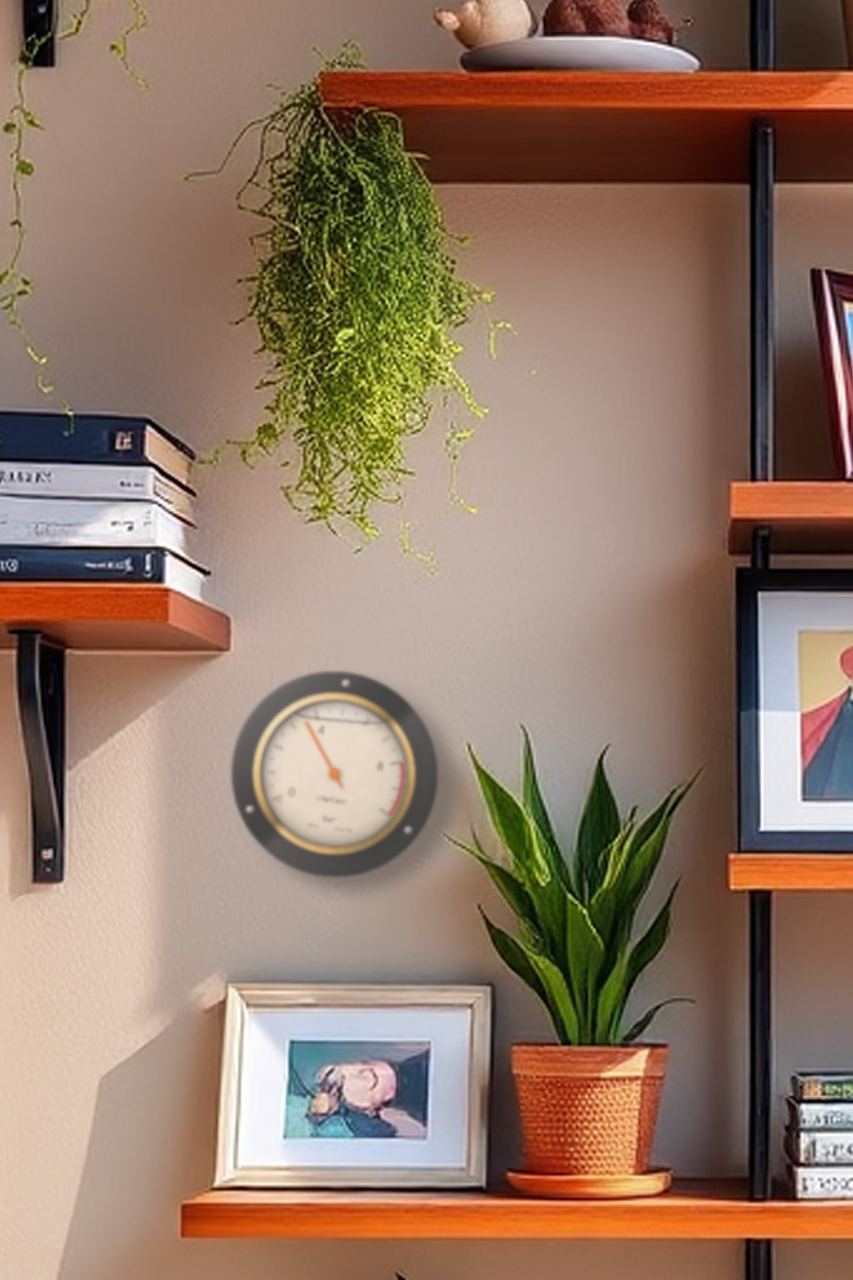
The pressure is 3.5
